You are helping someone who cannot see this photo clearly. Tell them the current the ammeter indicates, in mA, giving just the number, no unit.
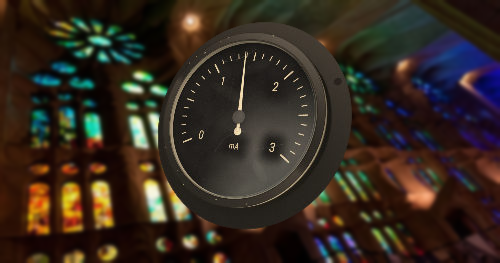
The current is 1.4
